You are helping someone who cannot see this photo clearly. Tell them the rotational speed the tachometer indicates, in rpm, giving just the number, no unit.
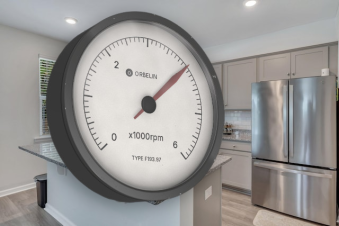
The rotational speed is 4000
